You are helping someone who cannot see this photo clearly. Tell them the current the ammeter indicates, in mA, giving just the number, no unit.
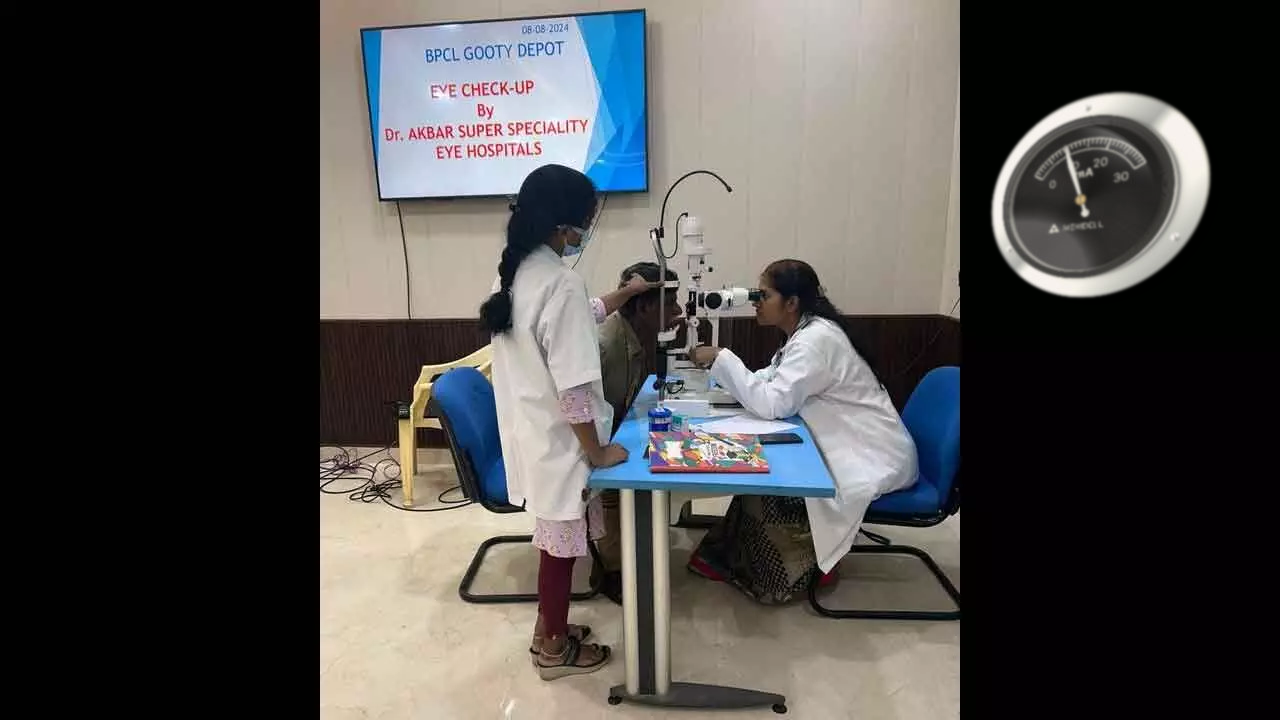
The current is 10
